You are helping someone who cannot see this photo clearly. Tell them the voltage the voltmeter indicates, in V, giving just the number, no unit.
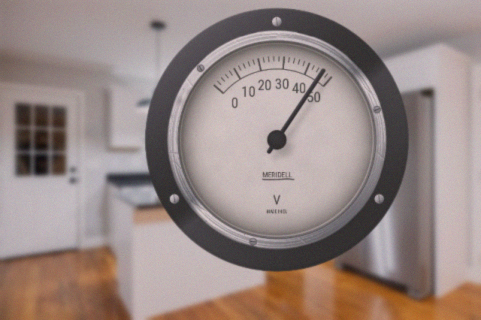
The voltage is 46
